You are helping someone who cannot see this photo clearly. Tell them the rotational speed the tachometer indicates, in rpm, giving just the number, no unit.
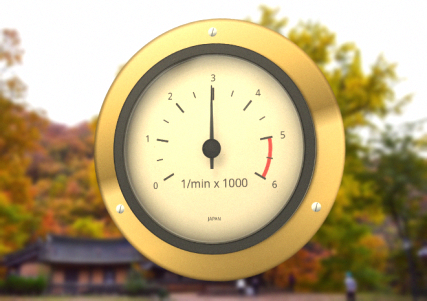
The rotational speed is 3000
